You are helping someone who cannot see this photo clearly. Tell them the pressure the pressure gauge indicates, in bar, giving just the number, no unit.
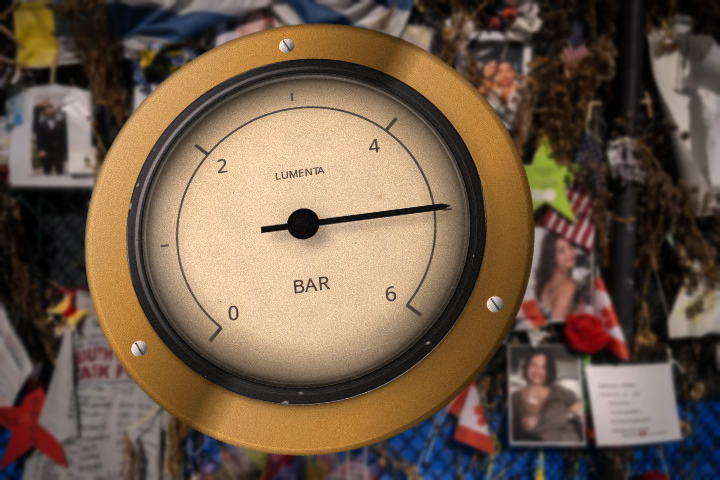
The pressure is 5
